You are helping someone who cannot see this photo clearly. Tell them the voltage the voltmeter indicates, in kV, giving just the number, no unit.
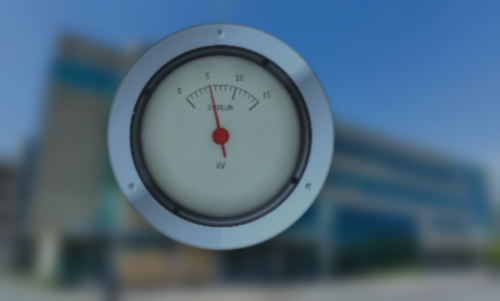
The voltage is 5
